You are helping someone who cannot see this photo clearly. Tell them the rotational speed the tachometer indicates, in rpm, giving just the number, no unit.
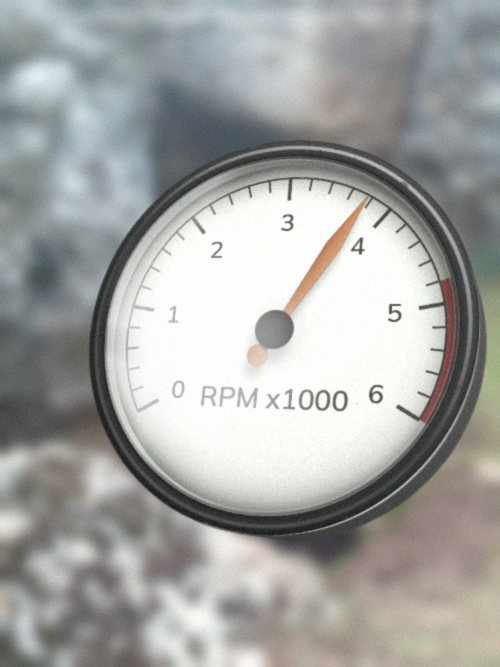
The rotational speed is 3800
